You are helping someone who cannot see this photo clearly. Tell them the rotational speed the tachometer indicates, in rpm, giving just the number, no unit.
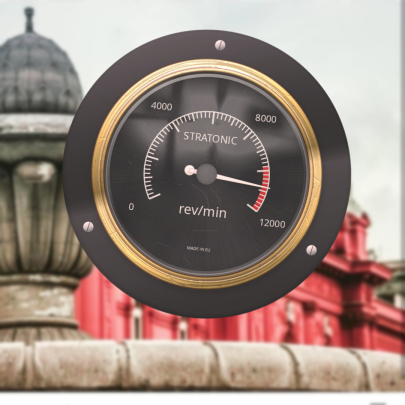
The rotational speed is 10800
